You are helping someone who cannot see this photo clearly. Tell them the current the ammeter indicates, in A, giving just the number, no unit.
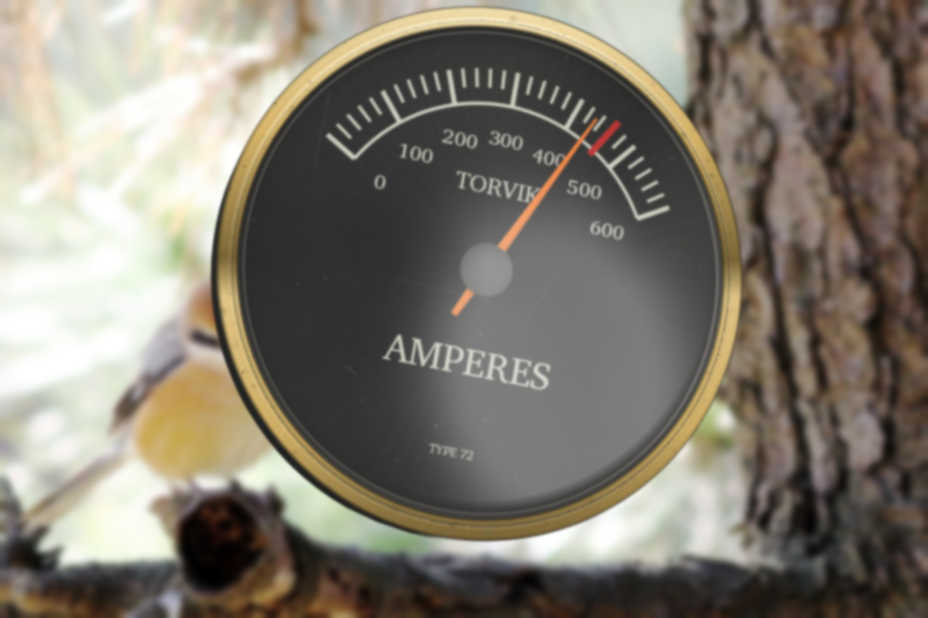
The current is 430
